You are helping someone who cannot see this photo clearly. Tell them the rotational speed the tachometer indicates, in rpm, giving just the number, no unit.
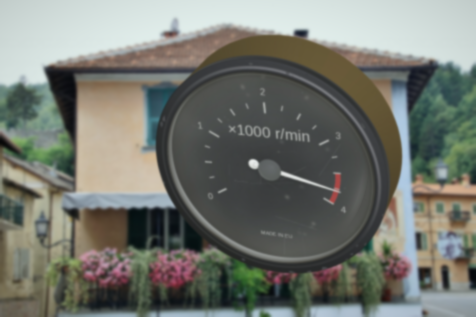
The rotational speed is 3750
